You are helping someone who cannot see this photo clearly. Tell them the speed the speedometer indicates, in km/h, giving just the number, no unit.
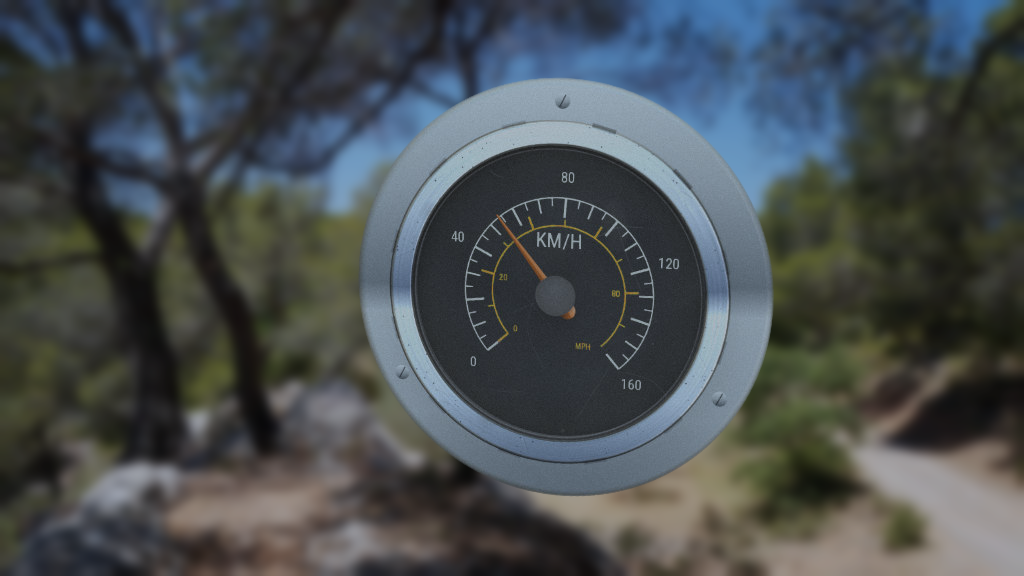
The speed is 55
